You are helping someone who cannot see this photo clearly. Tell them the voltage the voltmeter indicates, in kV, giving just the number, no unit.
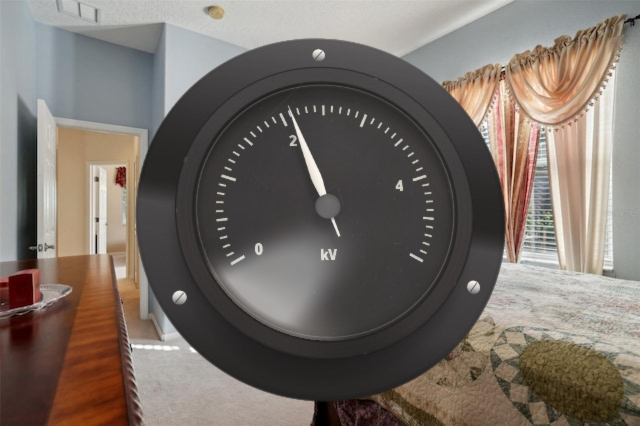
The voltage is 2.1
